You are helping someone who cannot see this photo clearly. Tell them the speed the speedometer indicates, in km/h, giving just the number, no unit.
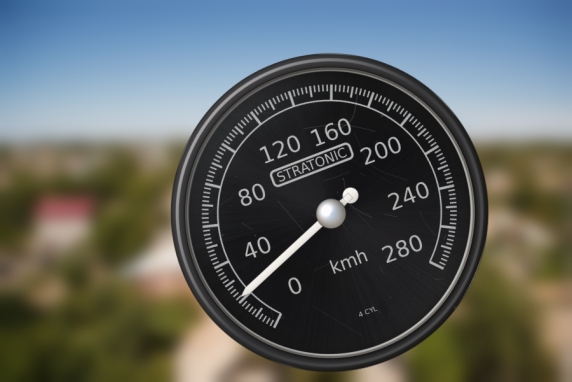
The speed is 22
